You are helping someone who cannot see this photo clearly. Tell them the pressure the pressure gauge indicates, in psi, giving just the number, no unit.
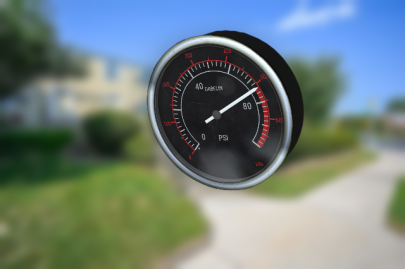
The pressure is 74
